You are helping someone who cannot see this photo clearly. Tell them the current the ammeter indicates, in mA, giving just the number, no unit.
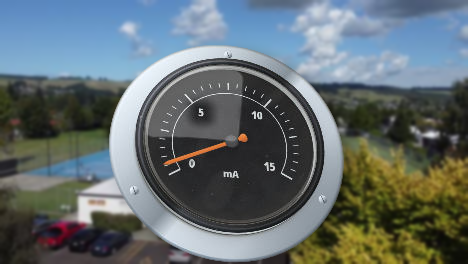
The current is 0.5
